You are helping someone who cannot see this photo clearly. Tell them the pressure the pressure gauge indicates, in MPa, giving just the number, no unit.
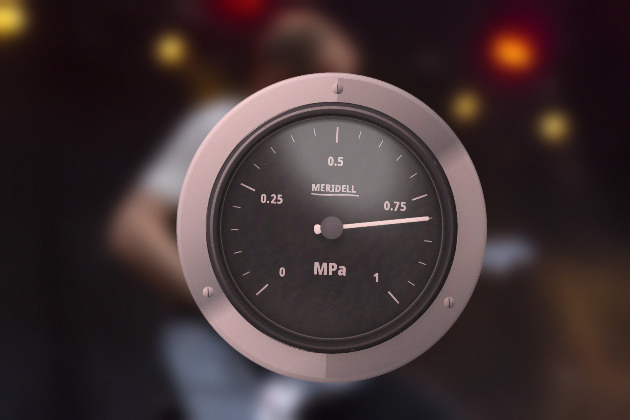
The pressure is 0.8
